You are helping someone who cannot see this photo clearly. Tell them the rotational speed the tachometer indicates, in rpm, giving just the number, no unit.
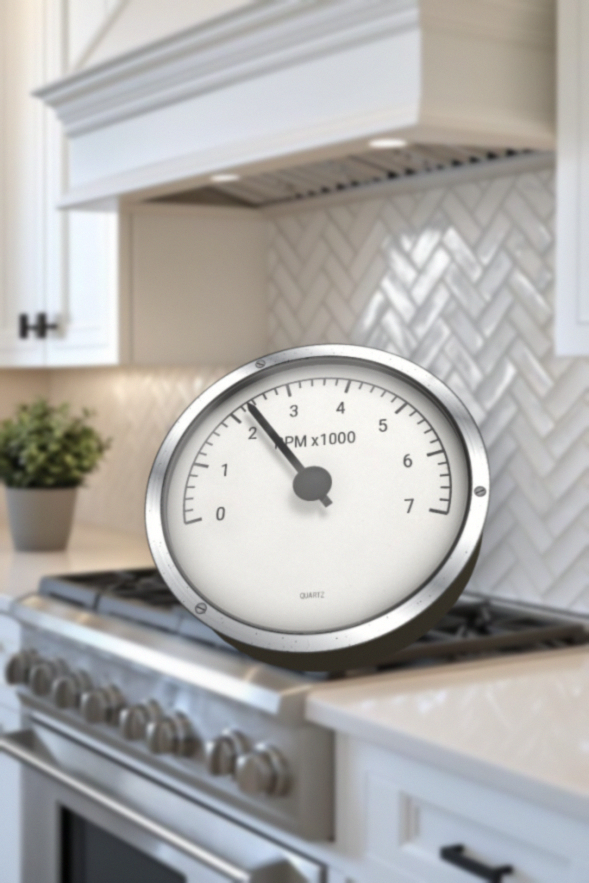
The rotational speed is 2300
